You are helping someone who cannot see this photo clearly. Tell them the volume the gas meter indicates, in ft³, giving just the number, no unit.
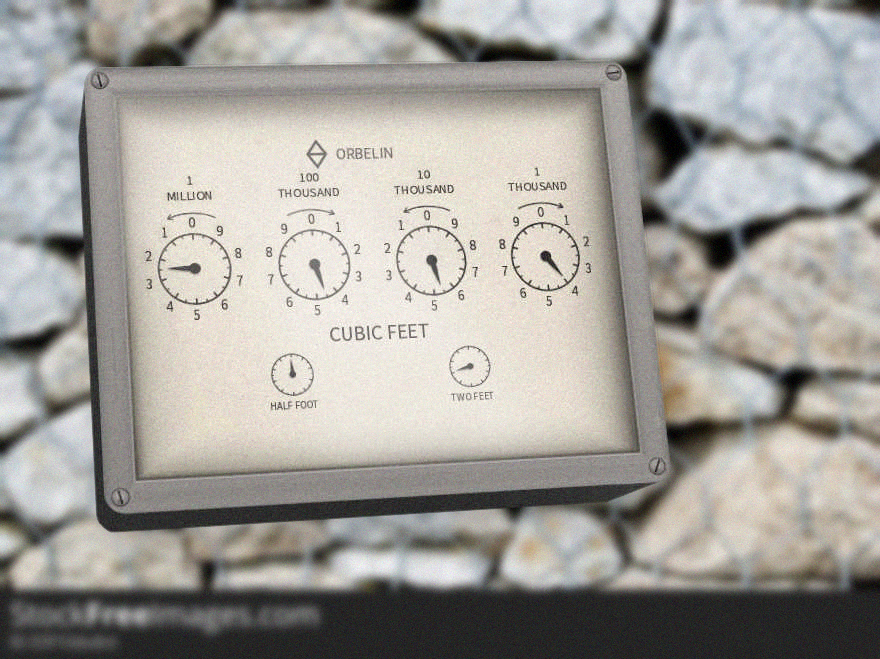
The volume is 245400
